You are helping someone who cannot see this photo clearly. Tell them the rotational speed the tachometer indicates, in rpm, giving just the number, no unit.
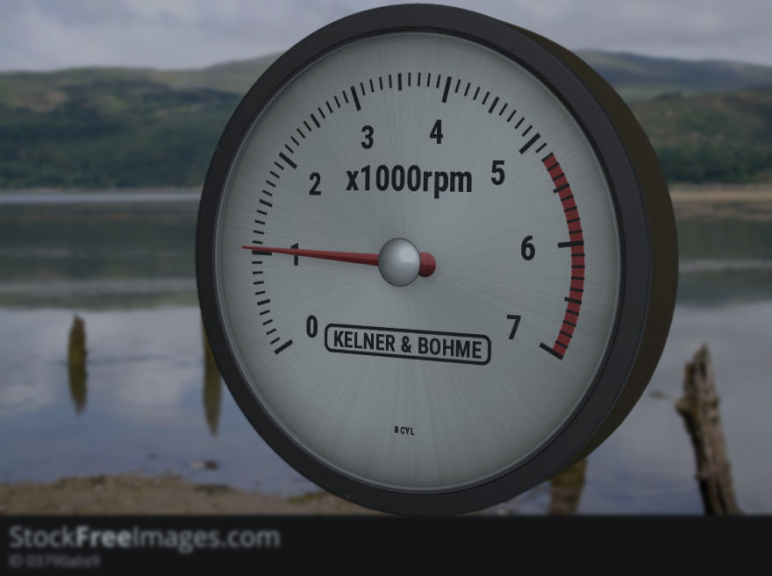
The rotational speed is 1050
